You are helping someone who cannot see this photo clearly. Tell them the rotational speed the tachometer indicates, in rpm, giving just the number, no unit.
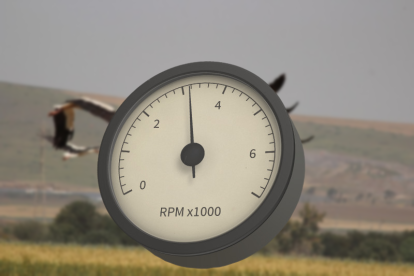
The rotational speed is 3200
